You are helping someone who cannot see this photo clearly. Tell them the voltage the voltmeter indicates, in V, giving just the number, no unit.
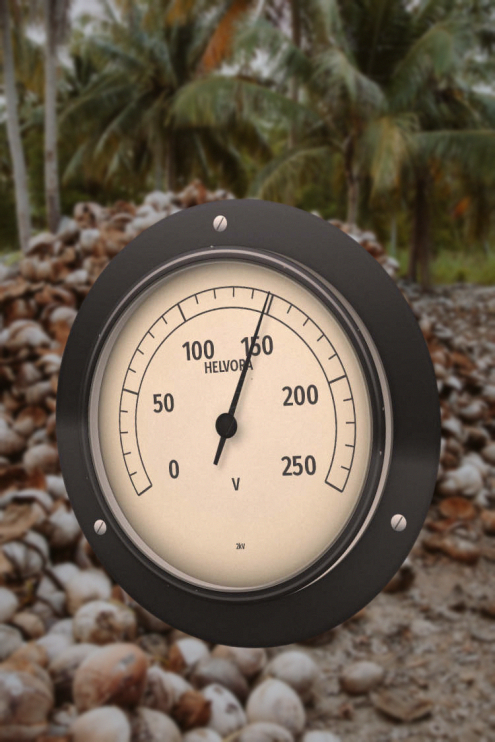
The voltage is 150
